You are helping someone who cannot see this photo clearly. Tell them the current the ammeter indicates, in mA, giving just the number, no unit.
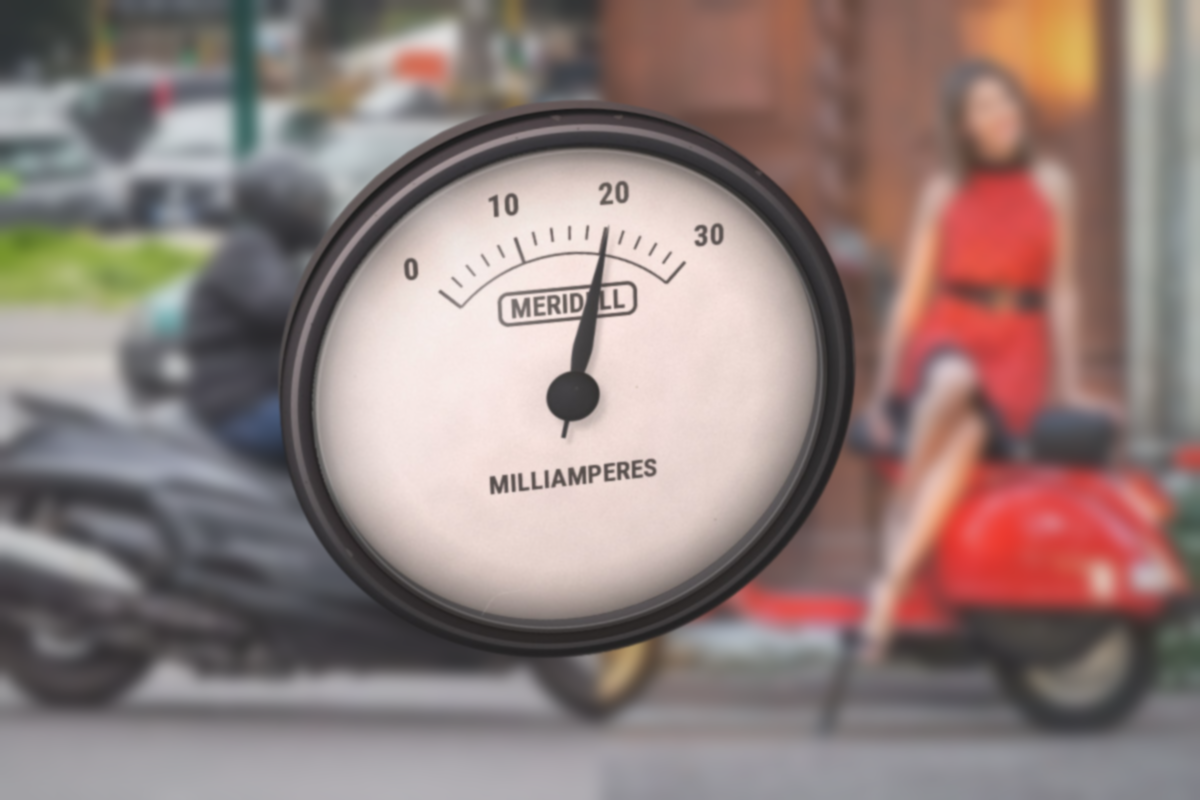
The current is 20
